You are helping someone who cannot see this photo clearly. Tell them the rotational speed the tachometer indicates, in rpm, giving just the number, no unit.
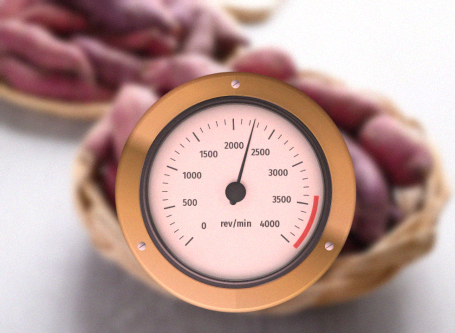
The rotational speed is 2250
